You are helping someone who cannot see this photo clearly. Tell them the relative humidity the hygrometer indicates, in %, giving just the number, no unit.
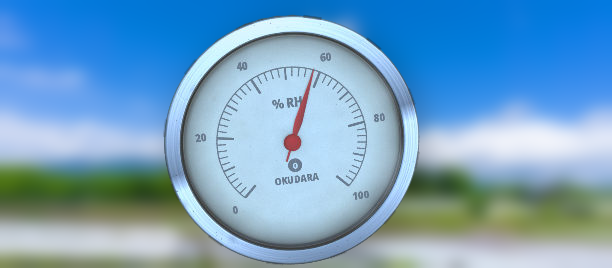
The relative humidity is 58
